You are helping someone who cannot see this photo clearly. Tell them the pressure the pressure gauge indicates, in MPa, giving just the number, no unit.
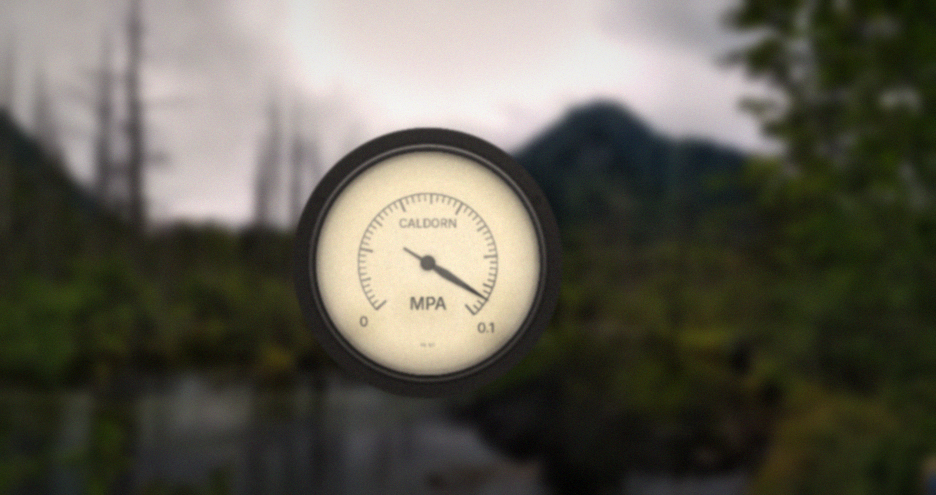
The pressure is 0.094
